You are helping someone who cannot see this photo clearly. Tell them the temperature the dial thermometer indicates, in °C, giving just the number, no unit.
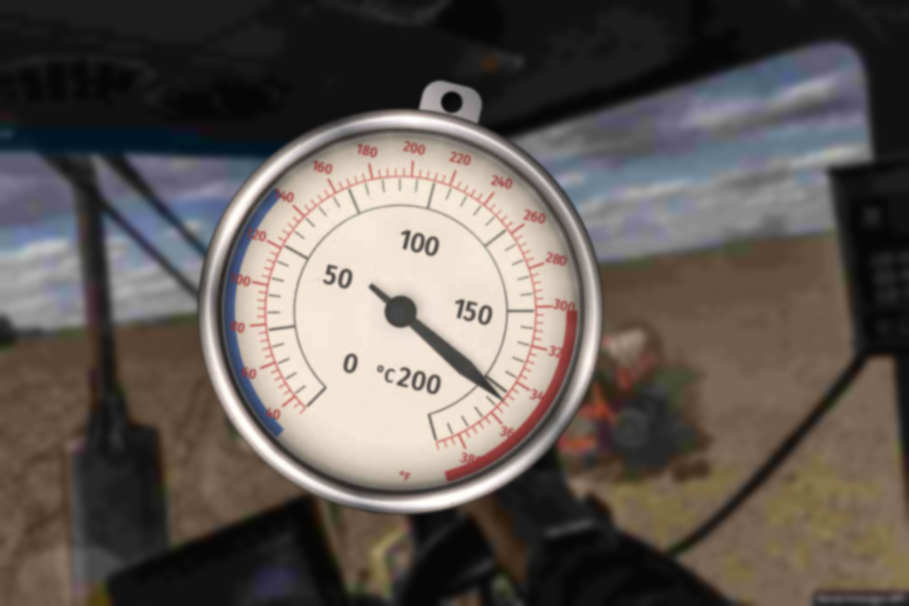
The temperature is 177.5
